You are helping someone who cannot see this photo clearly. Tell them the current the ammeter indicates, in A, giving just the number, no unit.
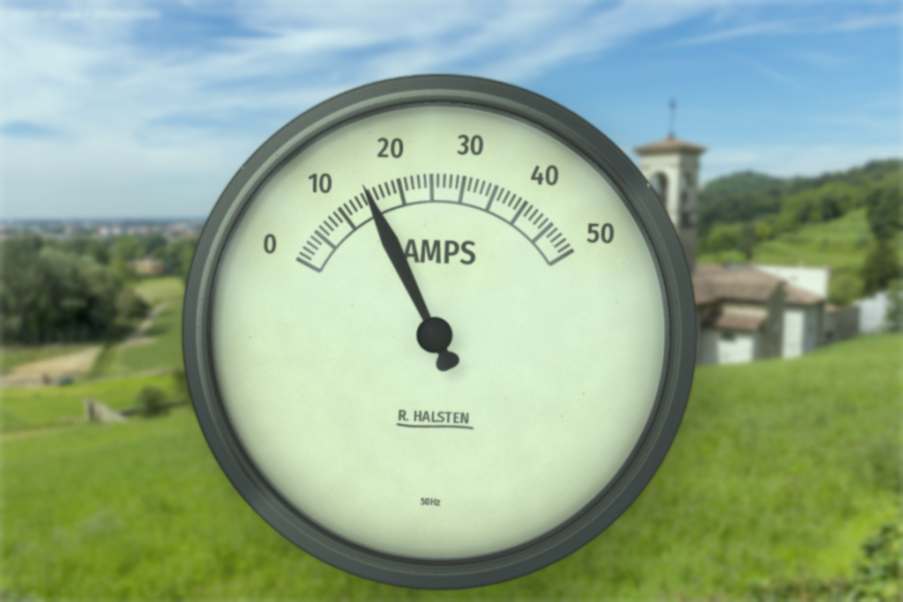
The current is 15
